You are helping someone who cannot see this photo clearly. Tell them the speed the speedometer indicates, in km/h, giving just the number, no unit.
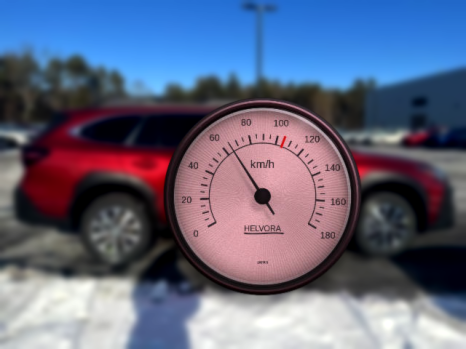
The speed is 65
